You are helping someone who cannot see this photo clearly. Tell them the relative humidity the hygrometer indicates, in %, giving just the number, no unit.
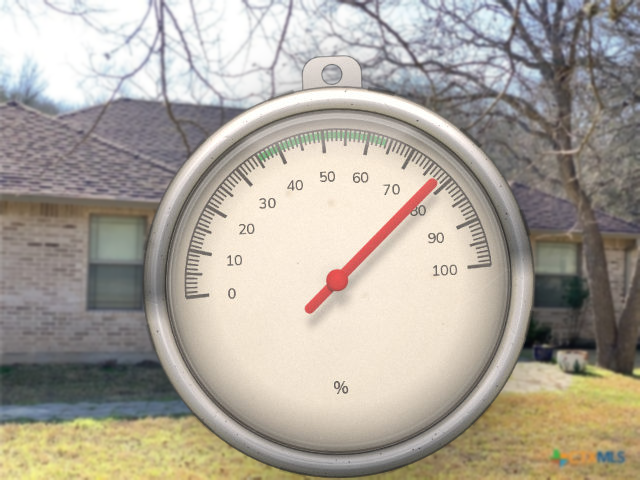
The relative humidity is 78
